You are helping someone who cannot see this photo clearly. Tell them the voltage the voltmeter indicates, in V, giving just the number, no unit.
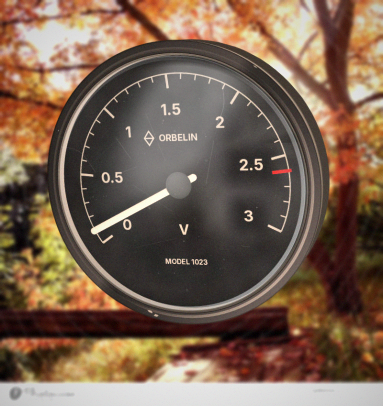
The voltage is 0.1
